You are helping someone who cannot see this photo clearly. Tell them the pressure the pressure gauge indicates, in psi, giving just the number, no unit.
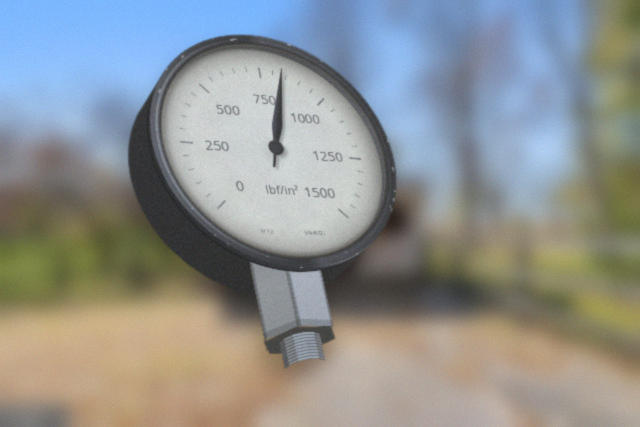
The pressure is 825
